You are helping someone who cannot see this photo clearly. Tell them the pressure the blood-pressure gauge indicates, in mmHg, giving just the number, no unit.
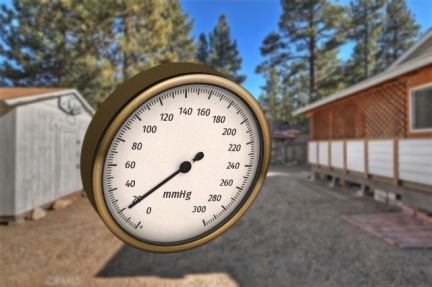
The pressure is 20
